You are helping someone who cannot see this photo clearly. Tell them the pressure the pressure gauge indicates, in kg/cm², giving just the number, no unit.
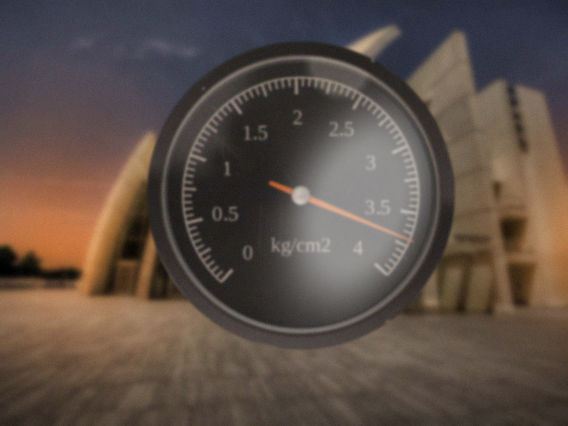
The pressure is 3.7
